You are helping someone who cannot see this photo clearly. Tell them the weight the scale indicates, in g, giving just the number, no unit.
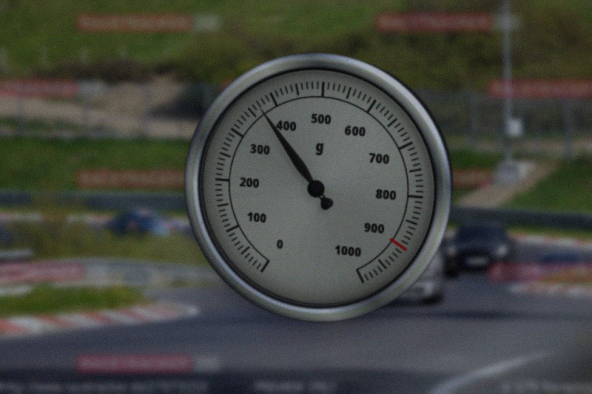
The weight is 370
